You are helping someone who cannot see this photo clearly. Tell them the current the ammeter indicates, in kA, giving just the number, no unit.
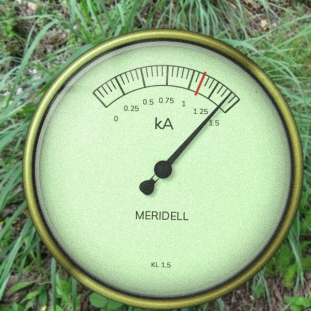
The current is 1.4
